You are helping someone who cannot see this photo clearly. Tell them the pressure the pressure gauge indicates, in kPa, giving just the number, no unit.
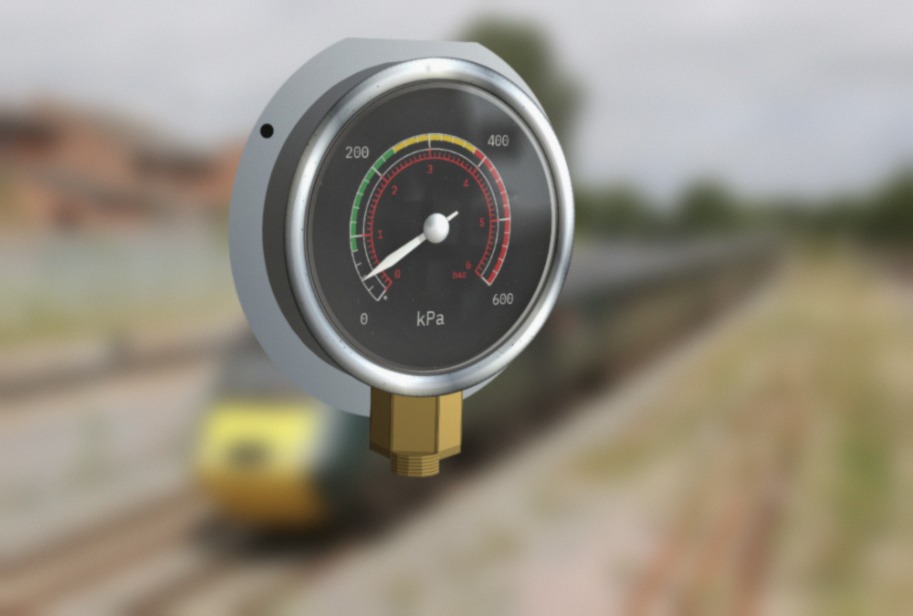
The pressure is 40
